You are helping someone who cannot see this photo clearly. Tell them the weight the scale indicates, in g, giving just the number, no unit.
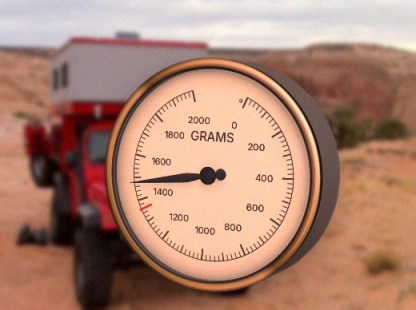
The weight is 1480
